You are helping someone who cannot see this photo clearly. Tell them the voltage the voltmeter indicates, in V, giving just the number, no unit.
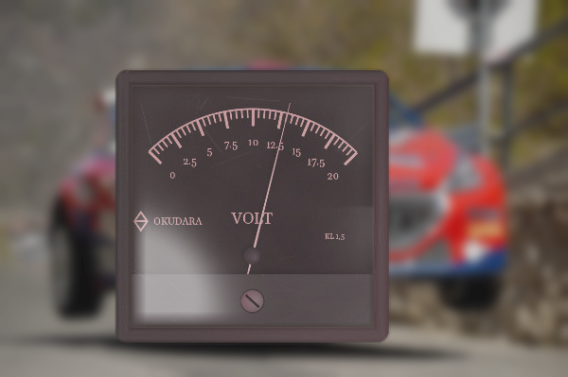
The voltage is 13
